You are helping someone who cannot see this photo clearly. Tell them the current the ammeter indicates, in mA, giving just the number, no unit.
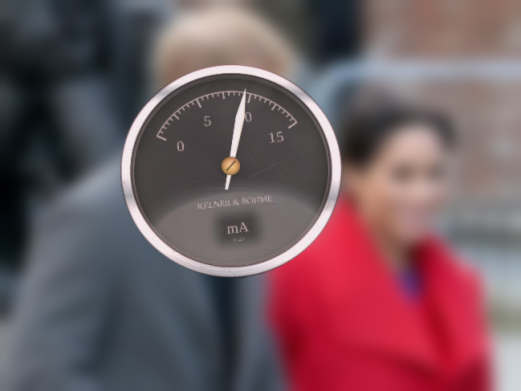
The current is 9.5
